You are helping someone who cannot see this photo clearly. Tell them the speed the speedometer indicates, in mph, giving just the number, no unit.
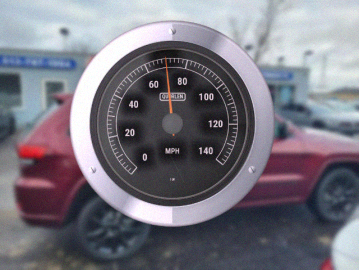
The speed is 70
